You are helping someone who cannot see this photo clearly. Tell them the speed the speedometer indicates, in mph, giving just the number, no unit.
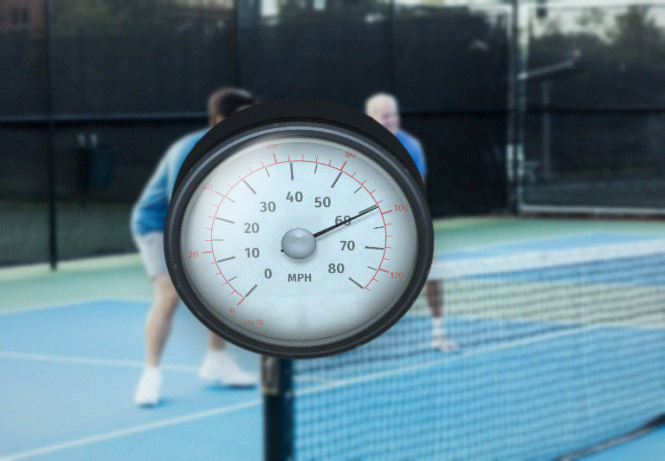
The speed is 60
